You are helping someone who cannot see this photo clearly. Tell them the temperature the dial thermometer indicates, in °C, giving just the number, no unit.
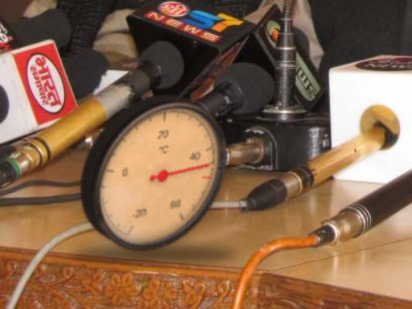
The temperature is 44
